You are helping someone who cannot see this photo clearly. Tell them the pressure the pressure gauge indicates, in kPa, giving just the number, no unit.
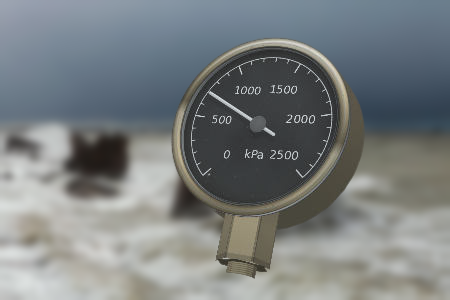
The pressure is 700
